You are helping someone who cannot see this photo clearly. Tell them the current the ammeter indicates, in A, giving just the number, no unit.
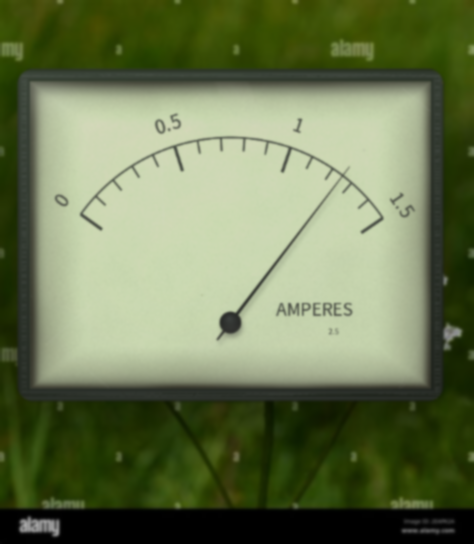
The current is 1.25
